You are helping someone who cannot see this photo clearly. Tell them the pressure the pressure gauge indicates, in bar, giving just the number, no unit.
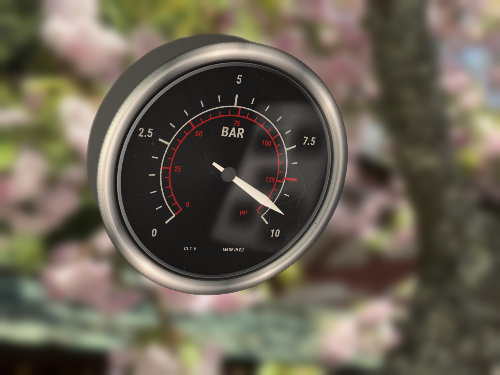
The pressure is 9.5
